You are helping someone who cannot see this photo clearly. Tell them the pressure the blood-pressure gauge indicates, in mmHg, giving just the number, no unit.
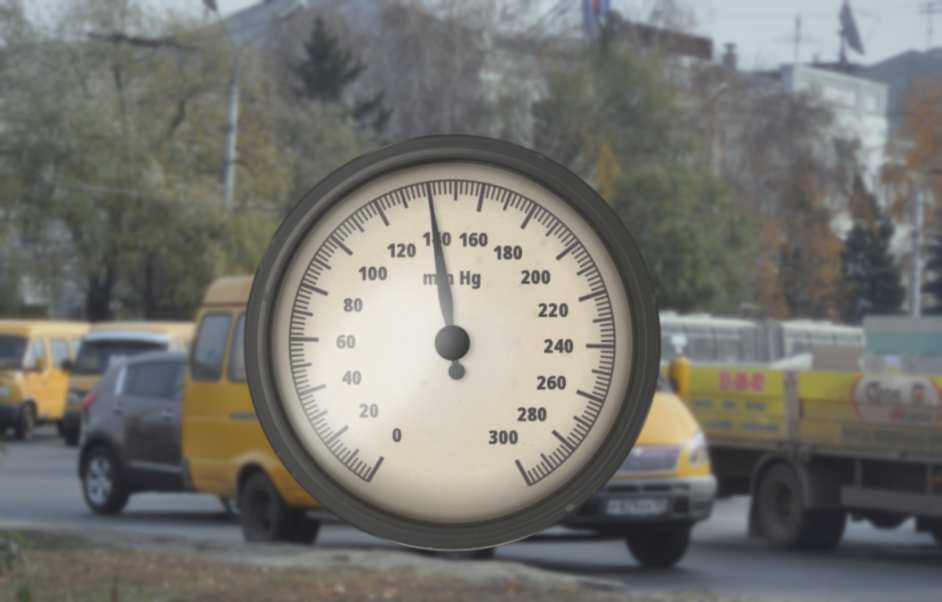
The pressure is 140
